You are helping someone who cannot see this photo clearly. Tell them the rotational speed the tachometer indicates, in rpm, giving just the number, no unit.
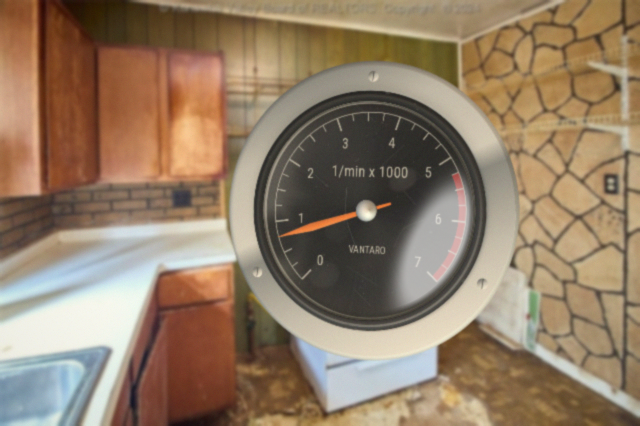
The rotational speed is 750
